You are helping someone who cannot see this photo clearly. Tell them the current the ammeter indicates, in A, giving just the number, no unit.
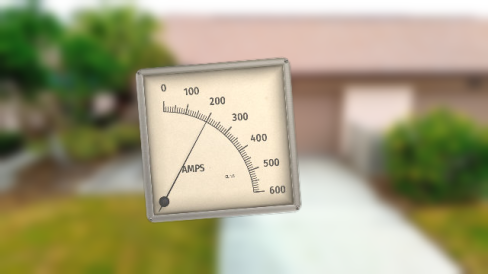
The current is 200
